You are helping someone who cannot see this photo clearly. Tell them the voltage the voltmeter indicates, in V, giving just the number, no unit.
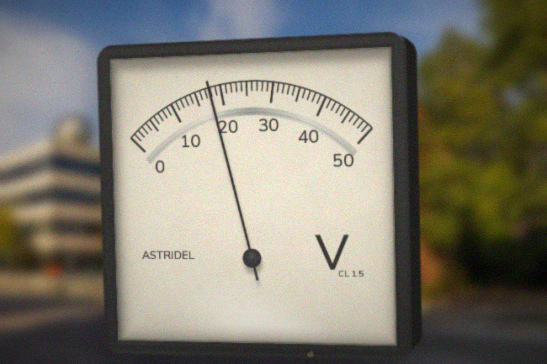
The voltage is 18
